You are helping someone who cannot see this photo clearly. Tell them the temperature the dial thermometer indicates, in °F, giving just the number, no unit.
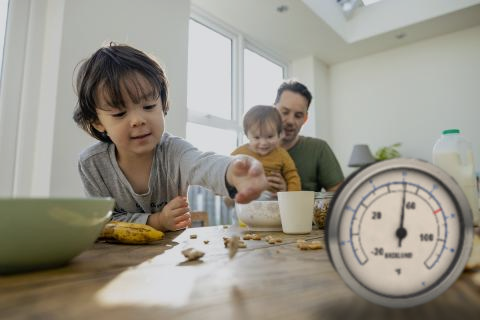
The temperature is 50
